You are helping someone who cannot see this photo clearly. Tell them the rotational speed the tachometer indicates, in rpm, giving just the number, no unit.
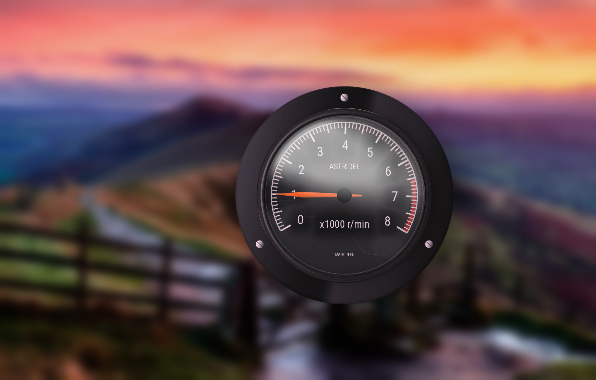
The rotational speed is 1000
